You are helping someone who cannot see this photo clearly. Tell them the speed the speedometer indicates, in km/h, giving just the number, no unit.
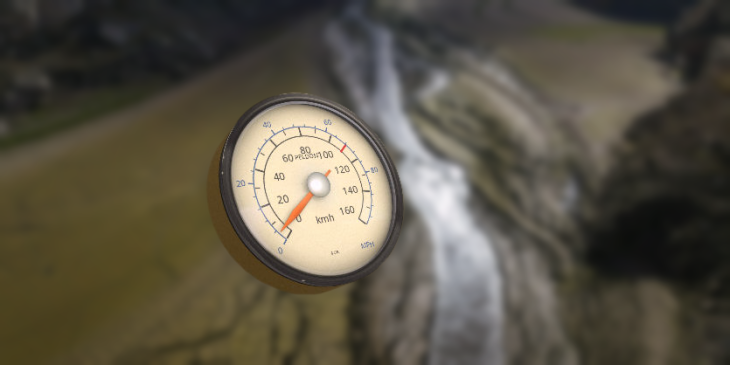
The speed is 5
